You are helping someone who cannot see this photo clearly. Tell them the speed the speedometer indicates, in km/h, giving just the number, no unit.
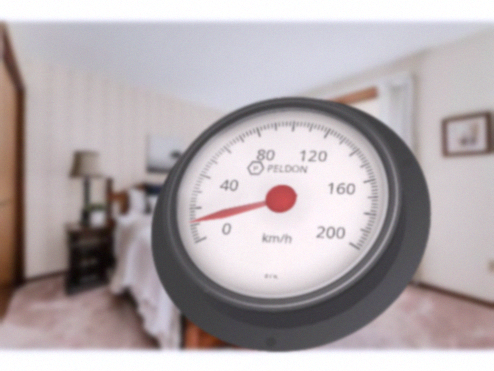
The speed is 10
